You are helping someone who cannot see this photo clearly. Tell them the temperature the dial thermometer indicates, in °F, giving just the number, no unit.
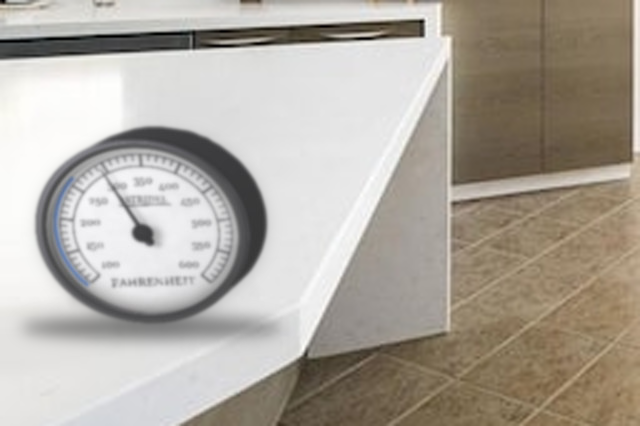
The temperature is 300
